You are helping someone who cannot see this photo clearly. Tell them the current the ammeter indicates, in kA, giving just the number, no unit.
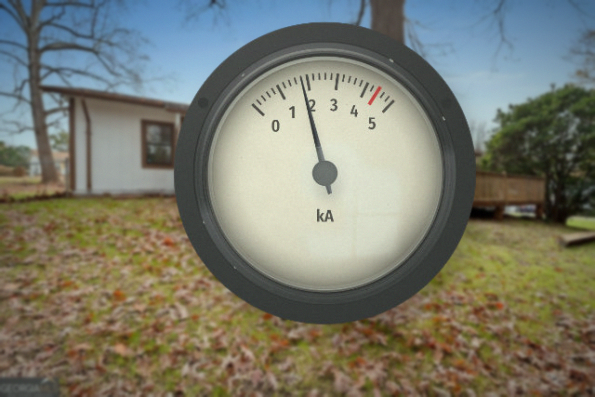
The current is 1.8
